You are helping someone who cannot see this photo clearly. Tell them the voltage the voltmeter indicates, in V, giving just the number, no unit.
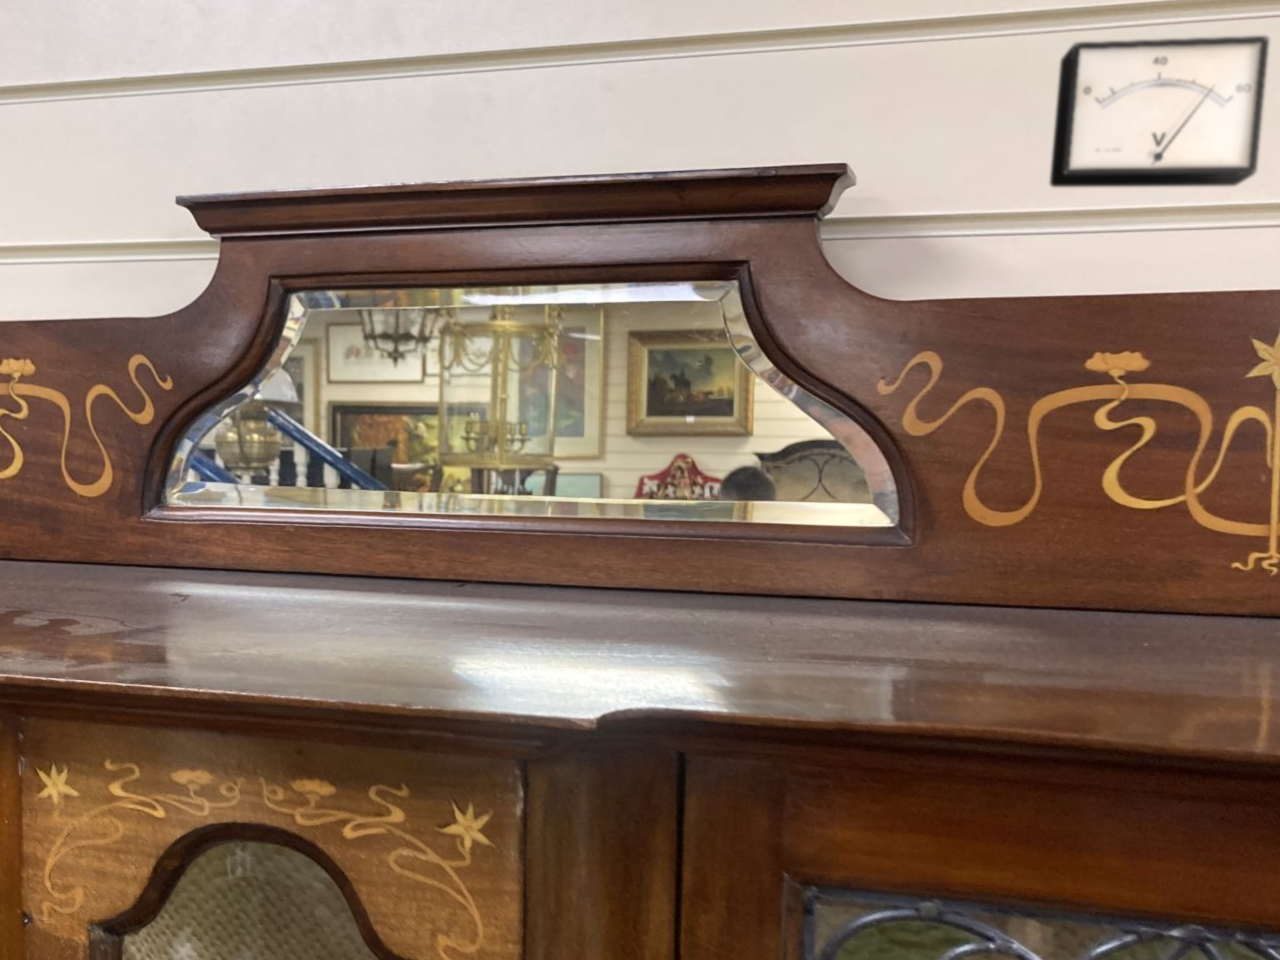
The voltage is 55
